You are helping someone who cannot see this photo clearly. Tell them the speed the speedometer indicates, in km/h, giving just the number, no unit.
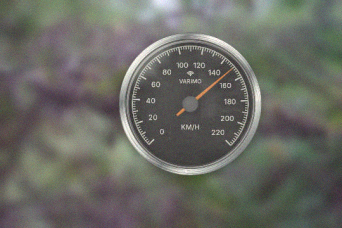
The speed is 150
